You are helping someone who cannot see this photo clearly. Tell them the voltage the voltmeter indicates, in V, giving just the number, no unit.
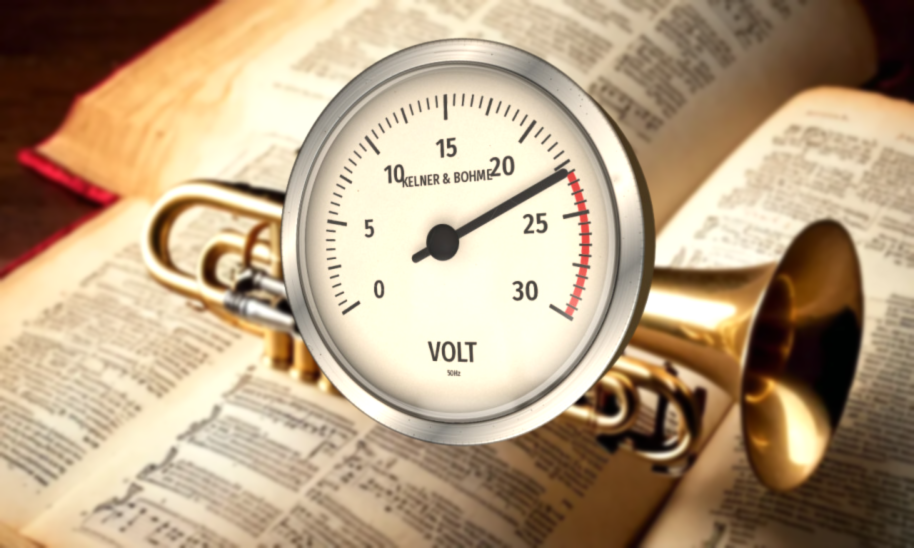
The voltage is 23
